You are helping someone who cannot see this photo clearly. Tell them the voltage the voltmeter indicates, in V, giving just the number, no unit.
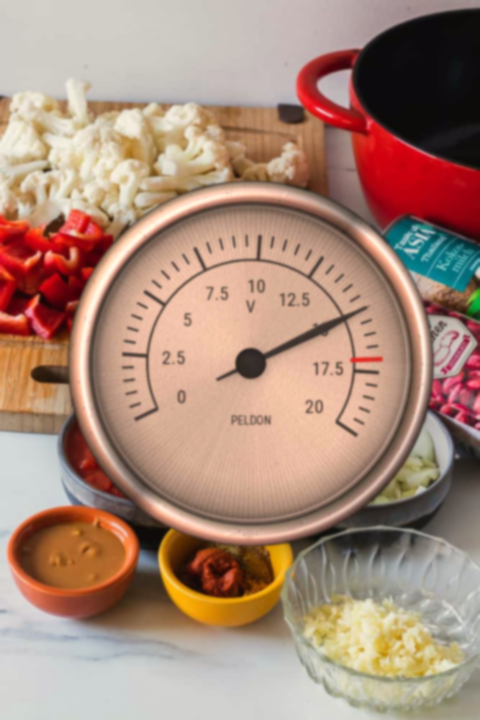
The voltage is 15
